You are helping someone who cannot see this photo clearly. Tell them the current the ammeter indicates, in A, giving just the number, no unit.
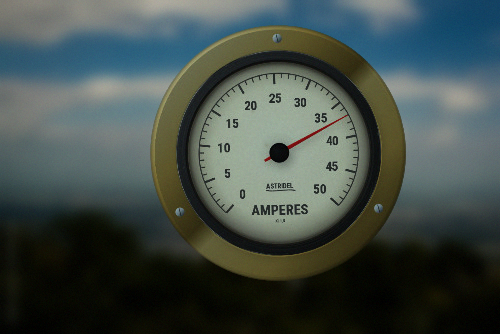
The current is 37
